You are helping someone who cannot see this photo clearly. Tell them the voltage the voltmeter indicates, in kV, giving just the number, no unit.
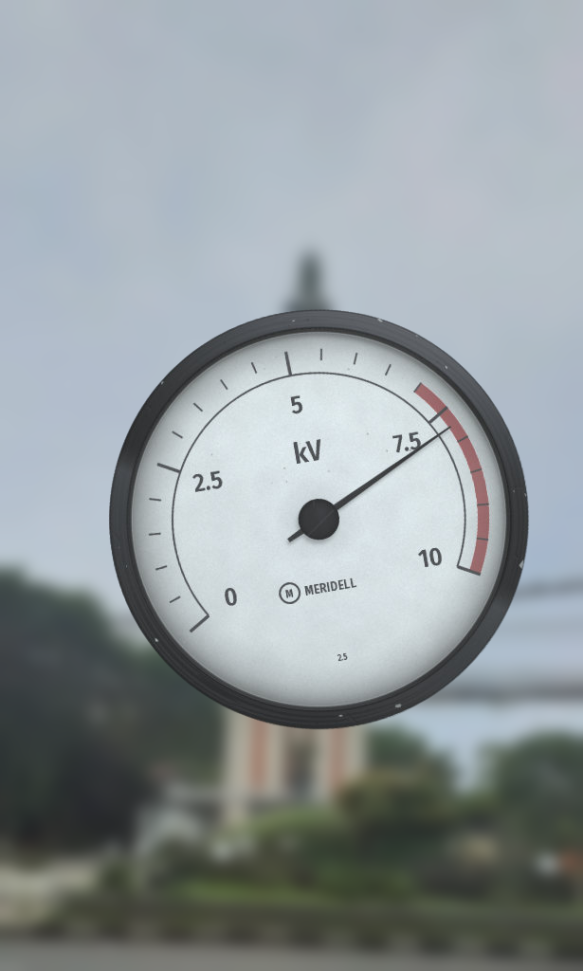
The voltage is 7.75
